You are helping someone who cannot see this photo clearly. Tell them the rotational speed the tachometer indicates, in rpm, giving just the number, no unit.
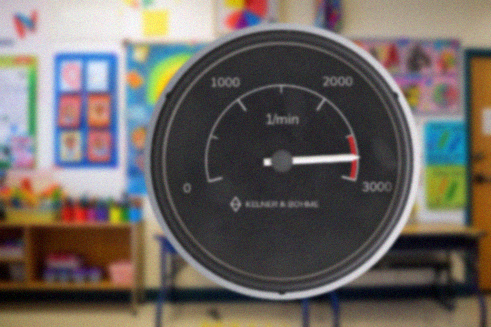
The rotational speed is 2750
